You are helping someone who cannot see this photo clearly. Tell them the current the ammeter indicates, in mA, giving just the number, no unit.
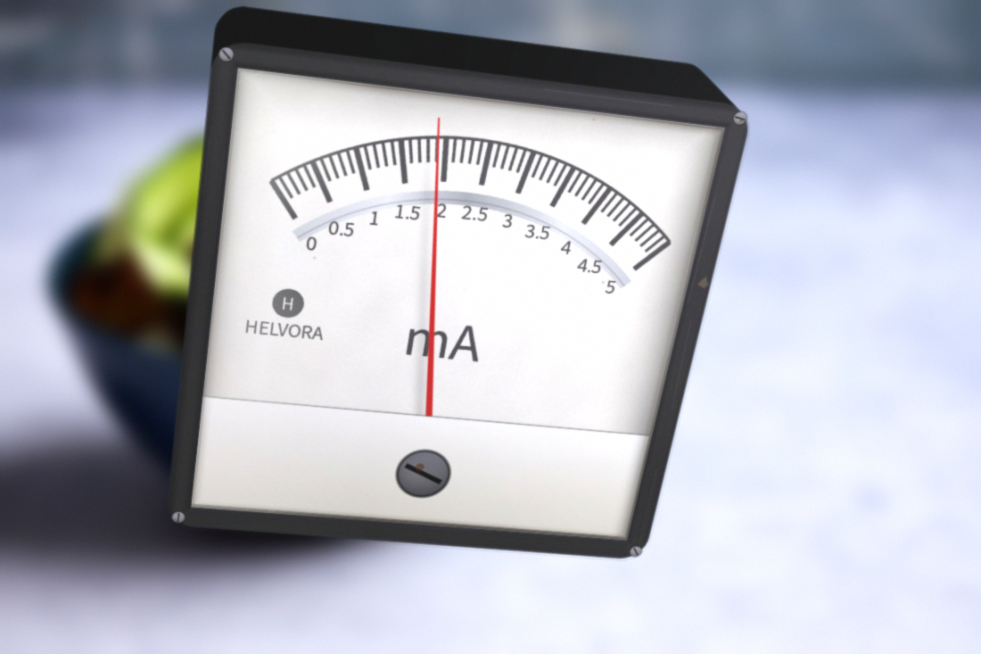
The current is 1.9
